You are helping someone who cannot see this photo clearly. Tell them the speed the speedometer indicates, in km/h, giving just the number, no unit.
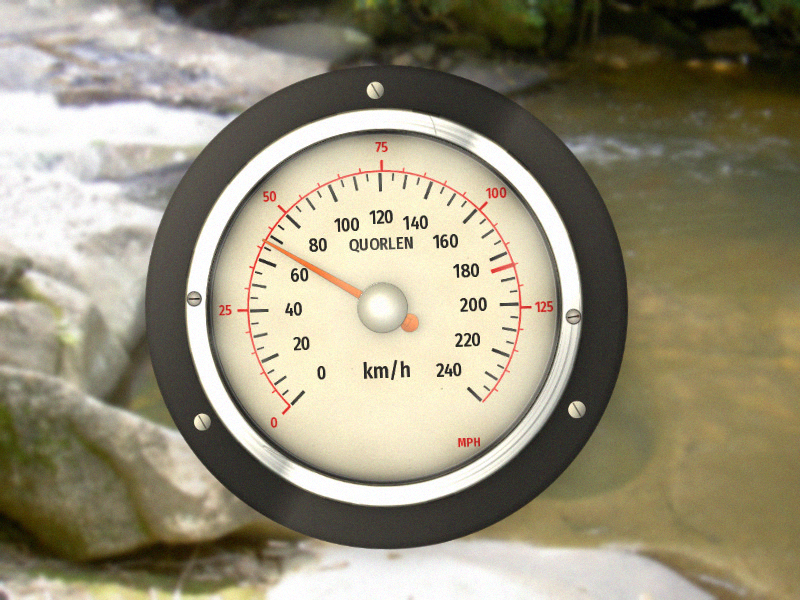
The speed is 67.5
